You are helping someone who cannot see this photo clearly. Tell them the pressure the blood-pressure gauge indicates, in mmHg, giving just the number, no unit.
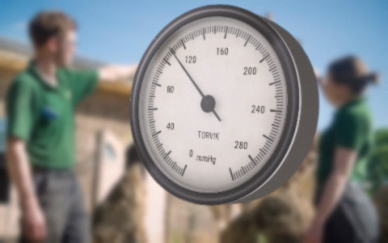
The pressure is 110
